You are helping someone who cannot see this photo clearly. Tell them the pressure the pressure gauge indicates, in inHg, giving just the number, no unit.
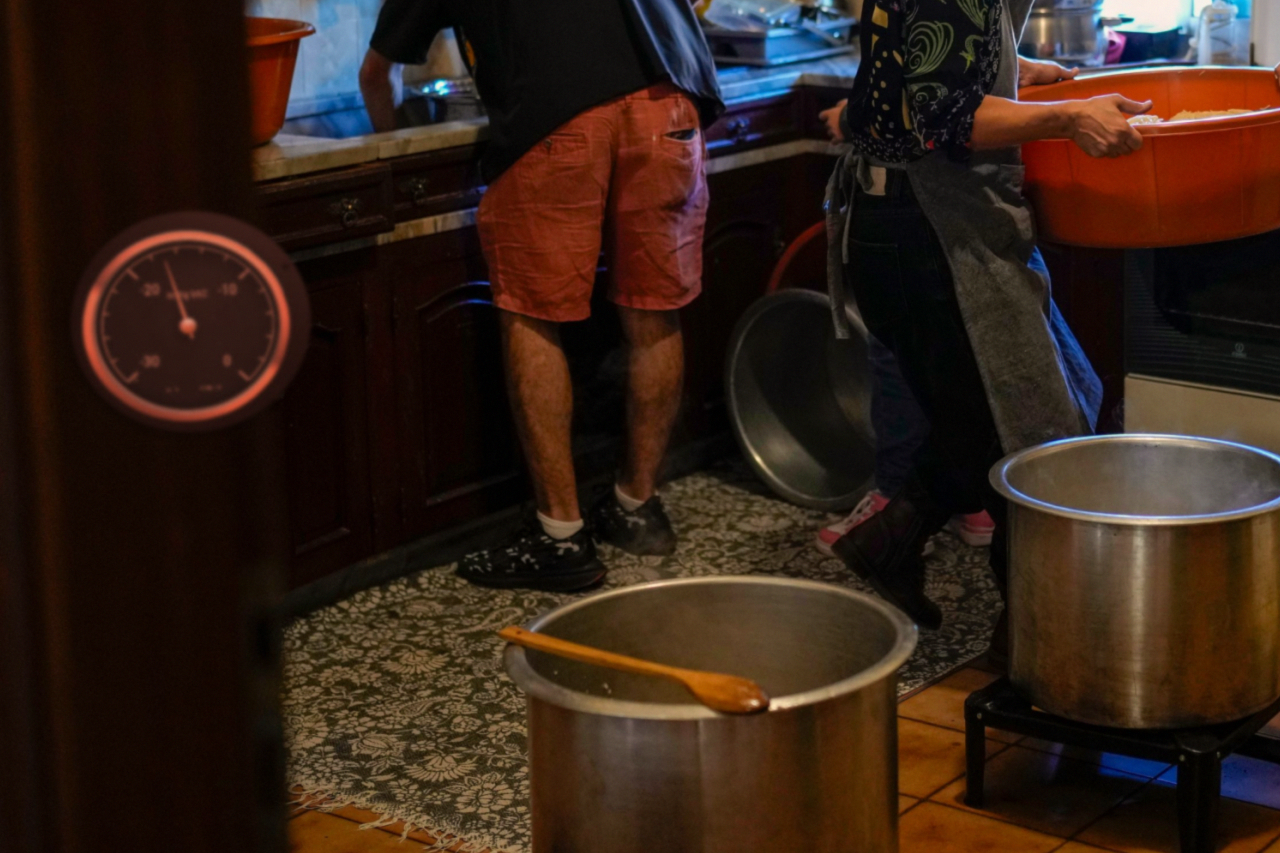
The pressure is -17
